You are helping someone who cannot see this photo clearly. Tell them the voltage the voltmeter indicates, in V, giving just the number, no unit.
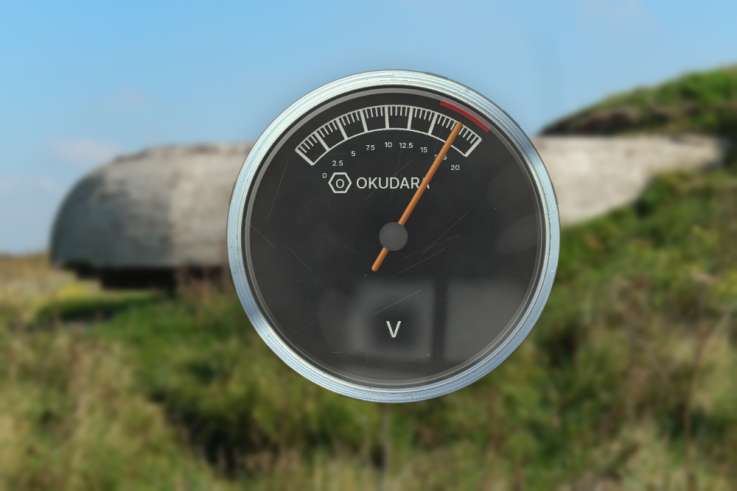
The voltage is 17.5
